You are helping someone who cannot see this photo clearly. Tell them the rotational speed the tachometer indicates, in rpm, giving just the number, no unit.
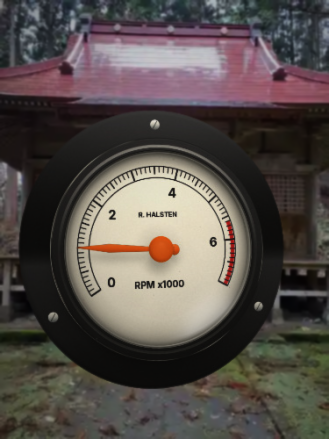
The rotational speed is 1000
